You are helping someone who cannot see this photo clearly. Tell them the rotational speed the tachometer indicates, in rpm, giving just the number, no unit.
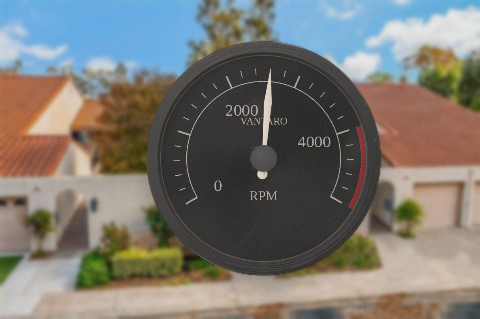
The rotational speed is 2600
